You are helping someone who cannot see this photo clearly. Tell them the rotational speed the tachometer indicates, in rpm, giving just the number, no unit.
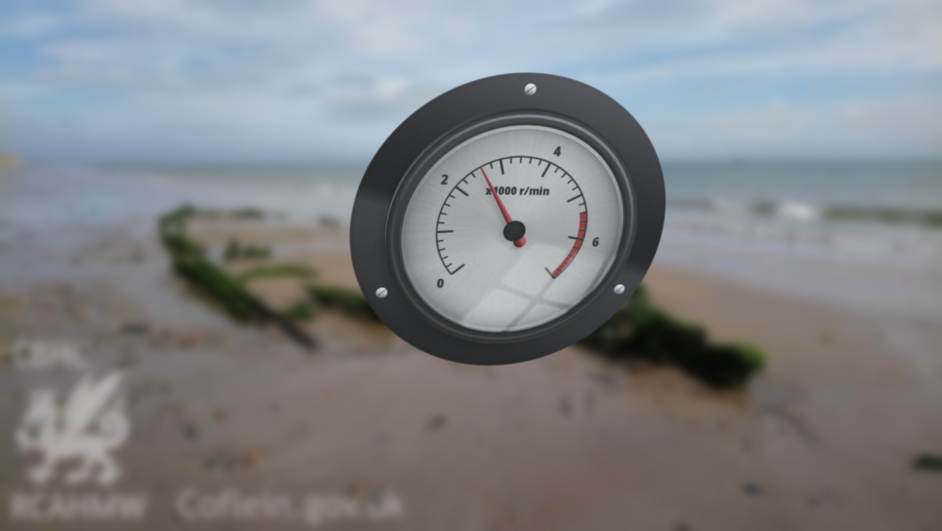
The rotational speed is 2600
